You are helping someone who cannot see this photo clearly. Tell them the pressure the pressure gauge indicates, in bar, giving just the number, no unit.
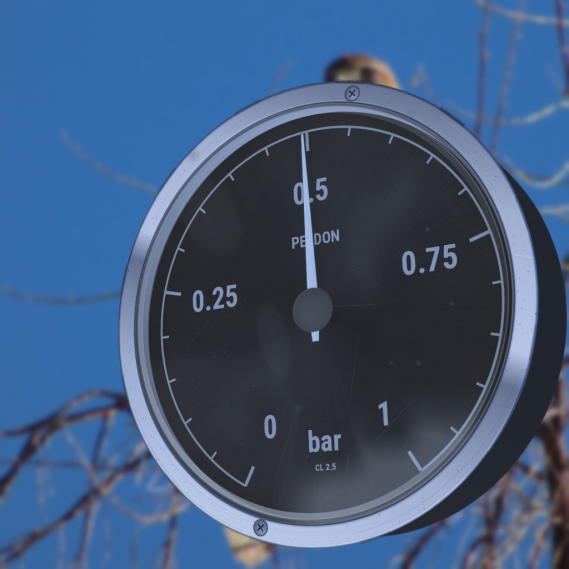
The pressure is 0.5
